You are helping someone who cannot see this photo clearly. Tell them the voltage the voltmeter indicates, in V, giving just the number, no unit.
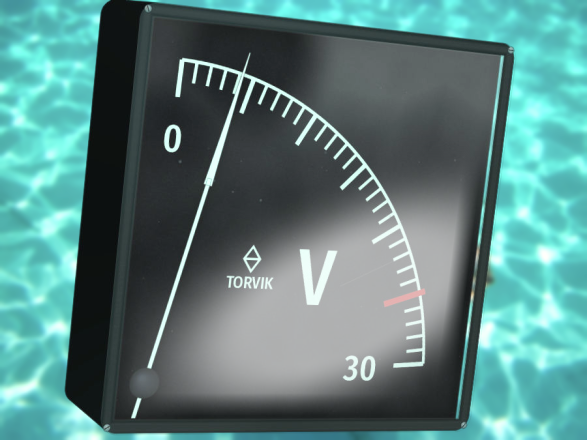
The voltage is 4
